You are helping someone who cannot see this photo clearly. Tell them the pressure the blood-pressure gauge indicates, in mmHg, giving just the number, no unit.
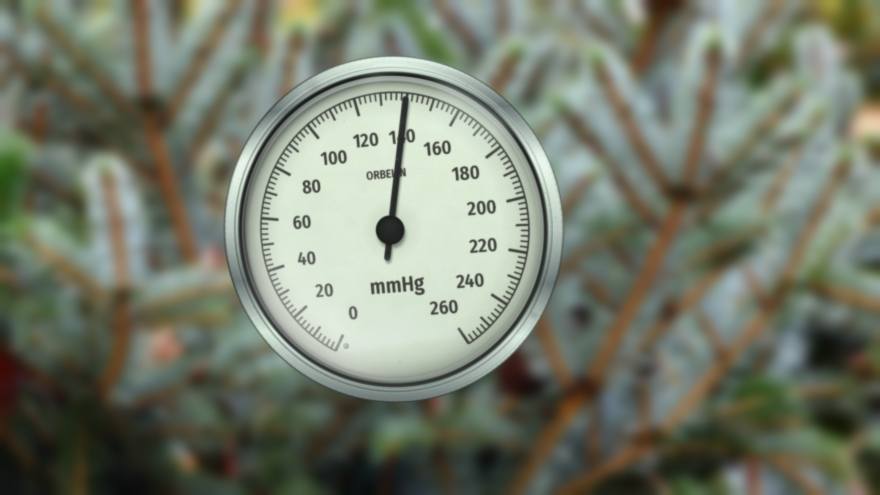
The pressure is 140
